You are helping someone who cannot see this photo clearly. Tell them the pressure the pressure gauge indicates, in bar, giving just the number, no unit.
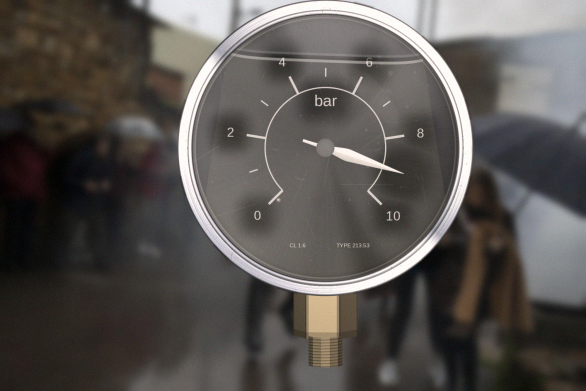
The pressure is 9
